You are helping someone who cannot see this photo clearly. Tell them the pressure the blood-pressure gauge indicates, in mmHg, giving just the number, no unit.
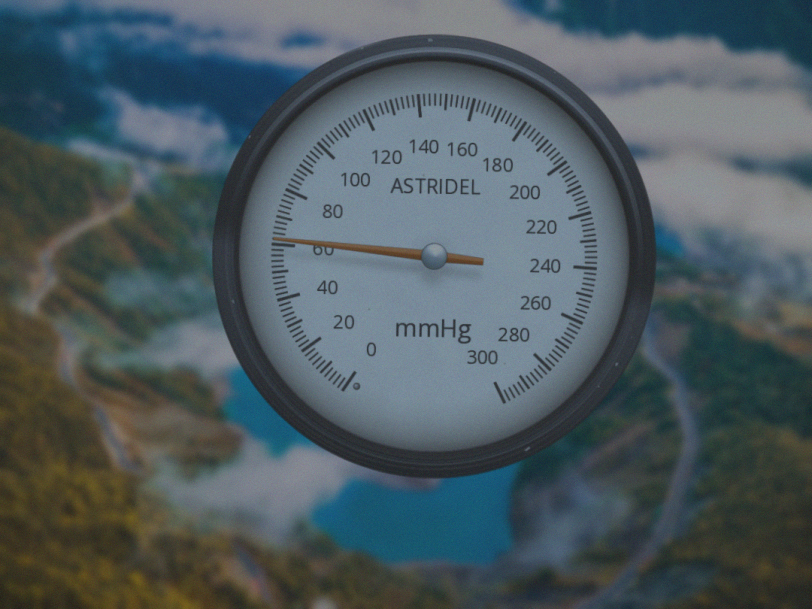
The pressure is 62
